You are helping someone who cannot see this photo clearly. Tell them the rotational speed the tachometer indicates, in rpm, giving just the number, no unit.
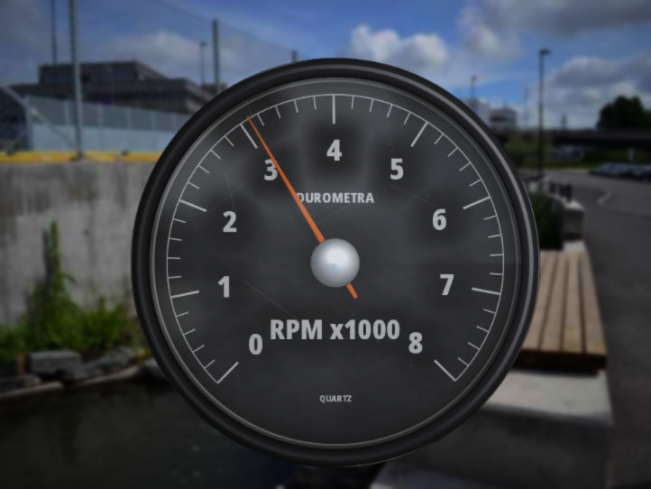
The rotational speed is 3100
